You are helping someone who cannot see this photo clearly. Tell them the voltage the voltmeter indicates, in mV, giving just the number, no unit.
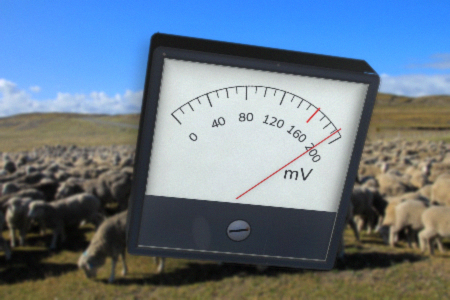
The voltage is 190
